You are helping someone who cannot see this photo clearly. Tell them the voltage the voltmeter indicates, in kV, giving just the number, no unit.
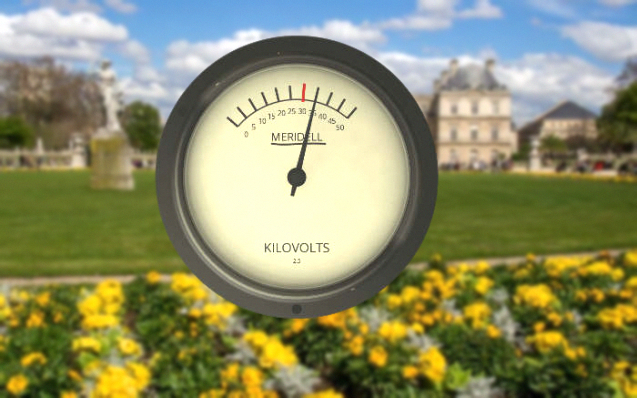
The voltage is 35
